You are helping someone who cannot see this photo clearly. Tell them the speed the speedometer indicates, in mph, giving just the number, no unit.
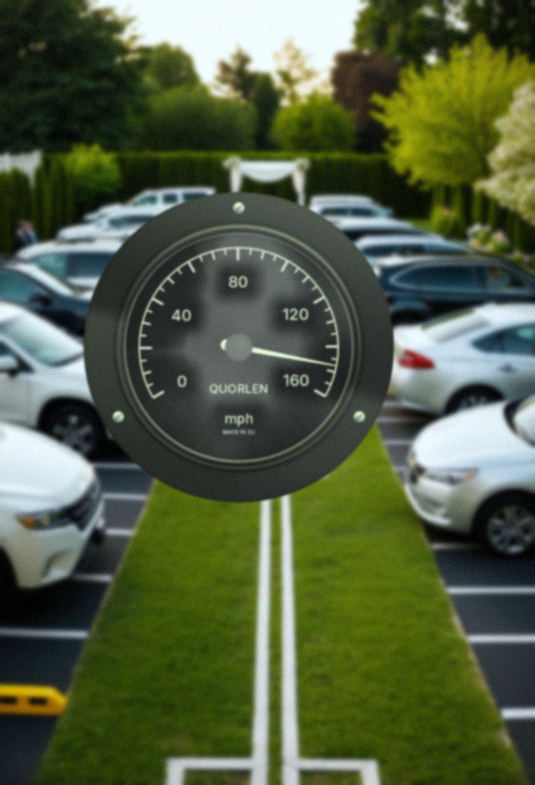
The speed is 147.5
